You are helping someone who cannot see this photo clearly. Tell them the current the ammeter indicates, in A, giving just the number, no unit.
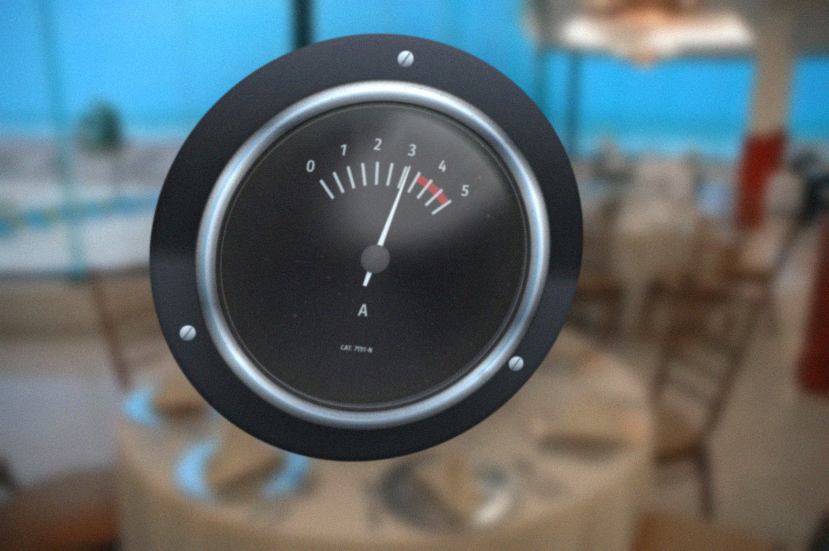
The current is 3
